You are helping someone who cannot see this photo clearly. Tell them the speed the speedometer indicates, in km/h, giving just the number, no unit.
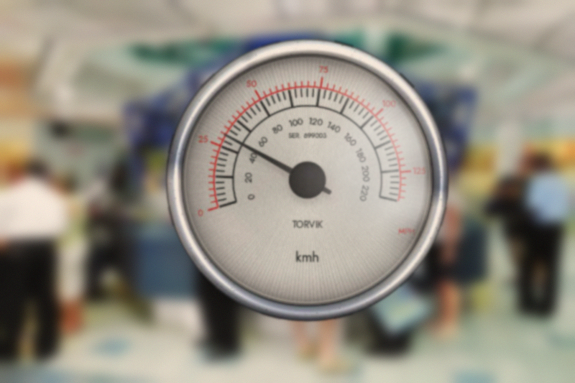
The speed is 48
